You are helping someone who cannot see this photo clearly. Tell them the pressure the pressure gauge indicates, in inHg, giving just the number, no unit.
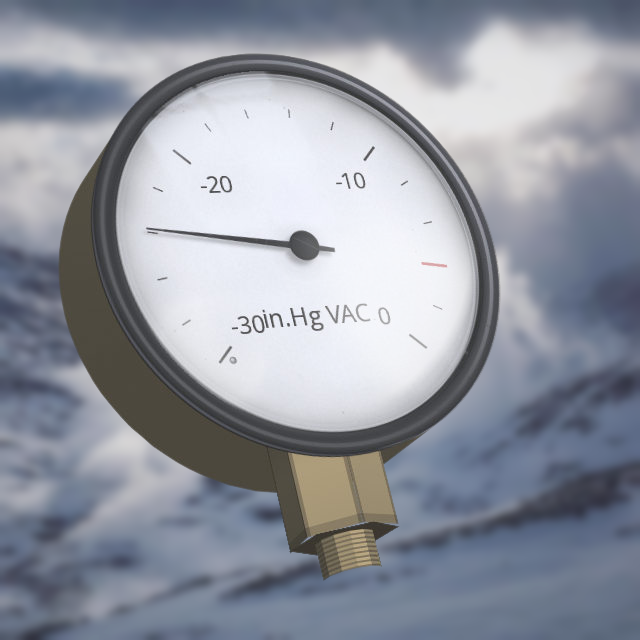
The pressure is -24
